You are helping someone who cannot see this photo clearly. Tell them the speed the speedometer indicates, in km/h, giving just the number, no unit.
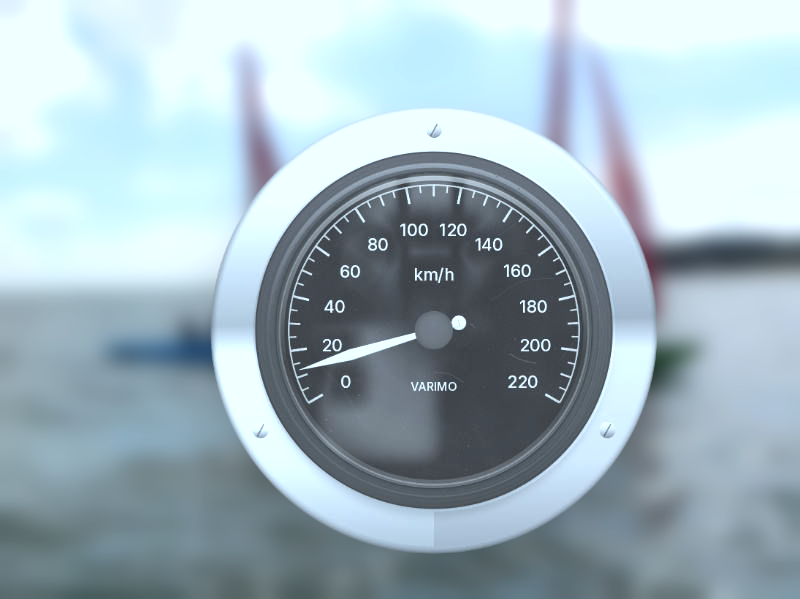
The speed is 12.5
